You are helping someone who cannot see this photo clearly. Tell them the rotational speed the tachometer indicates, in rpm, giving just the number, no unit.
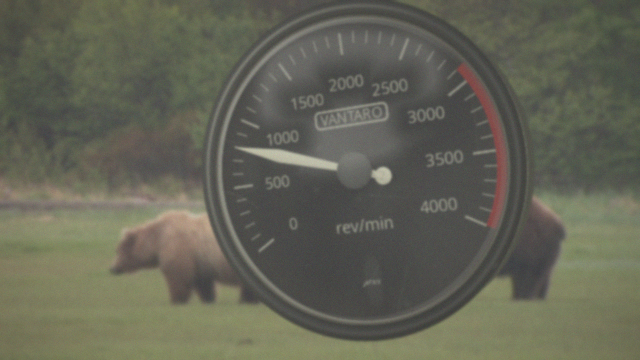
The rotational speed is 800
